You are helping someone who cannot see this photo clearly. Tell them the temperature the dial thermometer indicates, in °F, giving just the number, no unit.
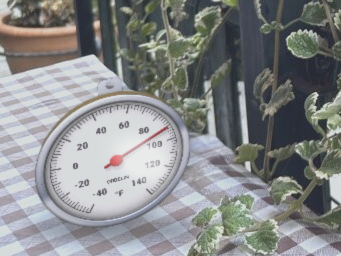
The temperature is 90
